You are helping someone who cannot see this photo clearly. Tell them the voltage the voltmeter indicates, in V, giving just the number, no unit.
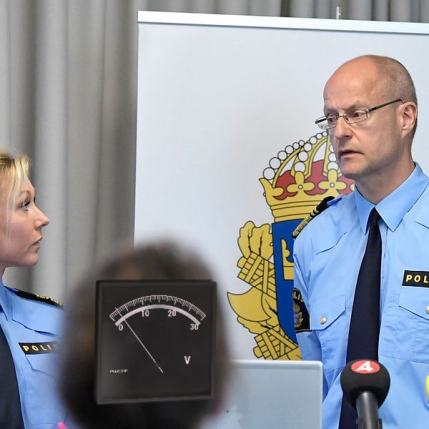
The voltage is 2.5
